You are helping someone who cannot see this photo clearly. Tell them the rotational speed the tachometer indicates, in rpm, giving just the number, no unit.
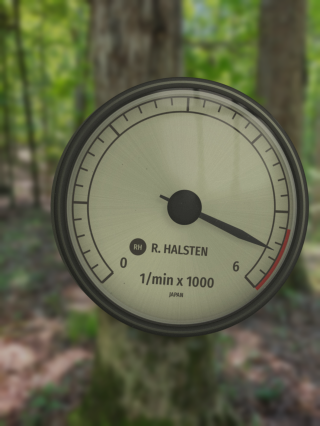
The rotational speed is 5500
